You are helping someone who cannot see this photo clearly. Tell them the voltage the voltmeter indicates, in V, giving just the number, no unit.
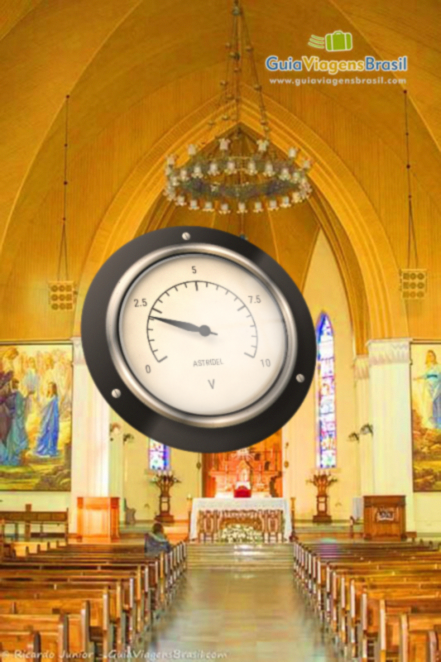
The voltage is 2
